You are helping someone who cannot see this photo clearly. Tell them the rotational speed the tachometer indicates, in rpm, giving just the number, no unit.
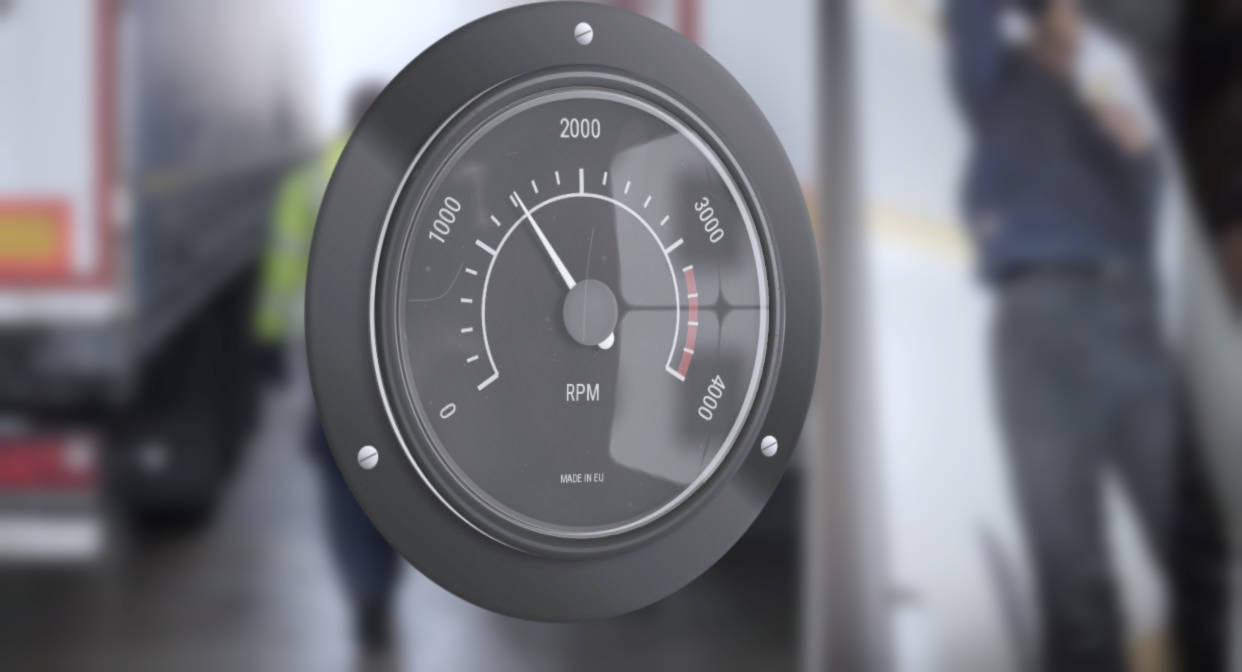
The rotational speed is 1400
